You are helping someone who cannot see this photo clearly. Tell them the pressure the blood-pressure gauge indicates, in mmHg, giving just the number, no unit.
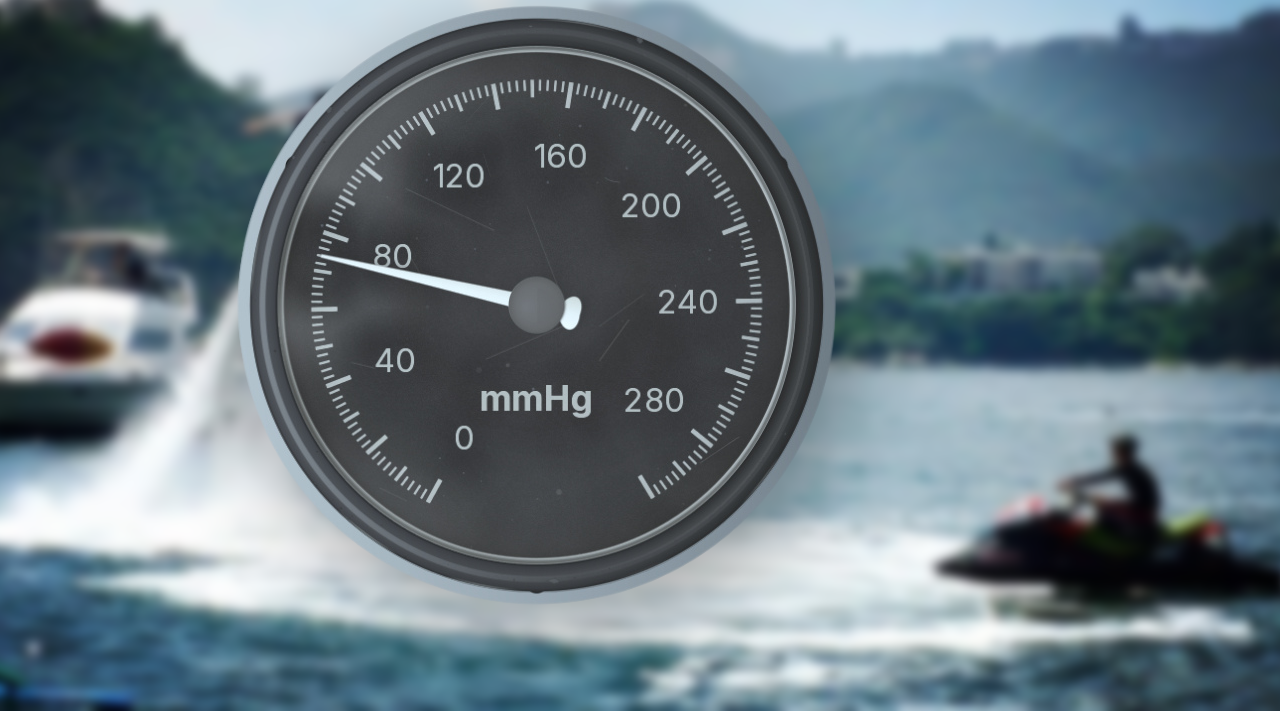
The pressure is 74
